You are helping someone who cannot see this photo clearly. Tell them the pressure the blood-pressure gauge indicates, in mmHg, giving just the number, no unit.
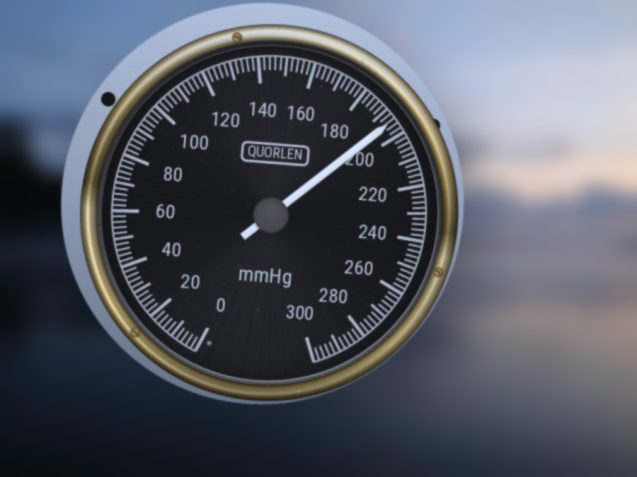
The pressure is 194
